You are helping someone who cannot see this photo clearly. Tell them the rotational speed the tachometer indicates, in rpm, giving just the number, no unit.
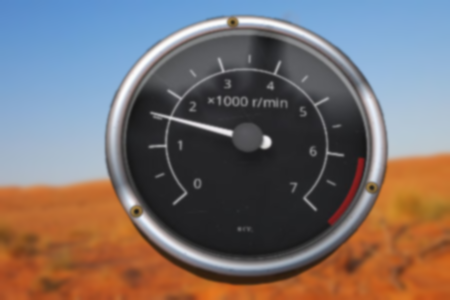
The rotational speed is 1500
